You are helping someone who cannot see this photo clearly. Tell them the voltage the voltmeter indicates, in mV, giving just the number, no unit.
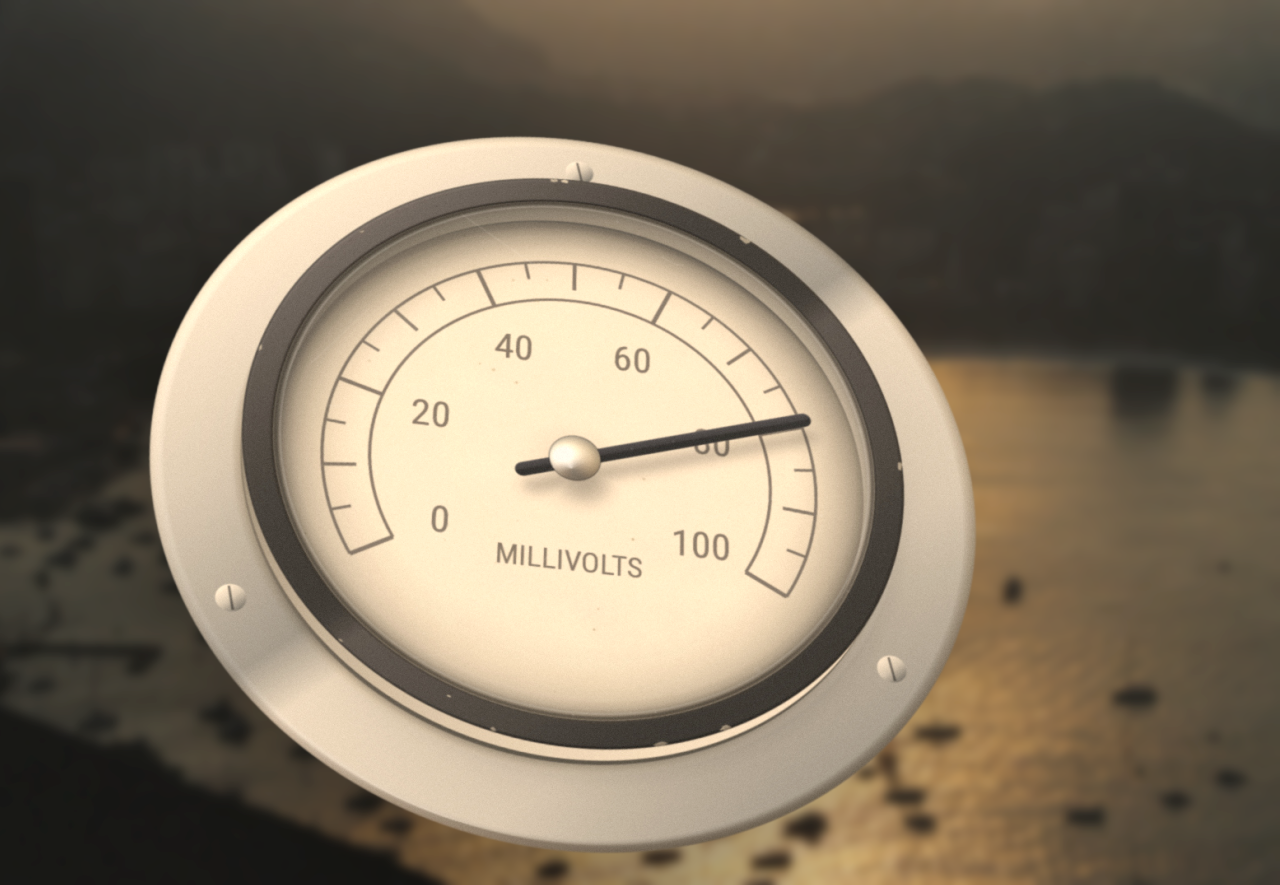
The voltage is 80
